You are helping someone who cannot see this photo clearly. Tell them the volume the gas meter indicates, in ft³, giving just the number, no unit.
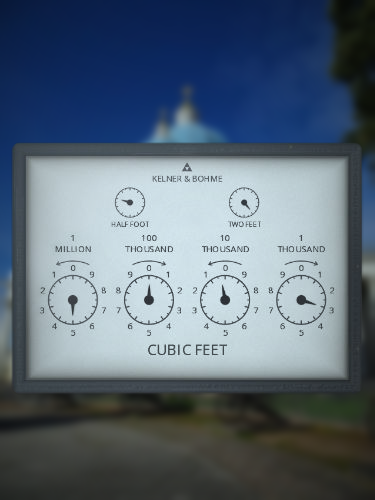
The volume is 500300
